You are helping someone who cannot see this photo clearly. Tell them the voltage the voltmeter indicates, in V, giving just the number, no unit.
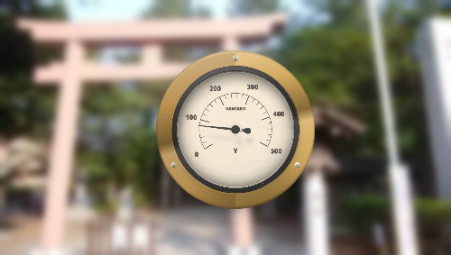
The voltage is 80
